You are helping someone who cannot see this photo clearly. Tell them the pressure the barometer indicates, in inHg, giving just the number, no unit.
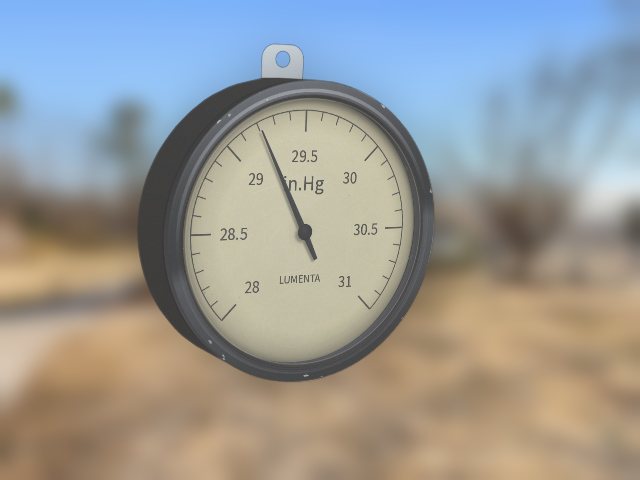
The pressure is 29.2
